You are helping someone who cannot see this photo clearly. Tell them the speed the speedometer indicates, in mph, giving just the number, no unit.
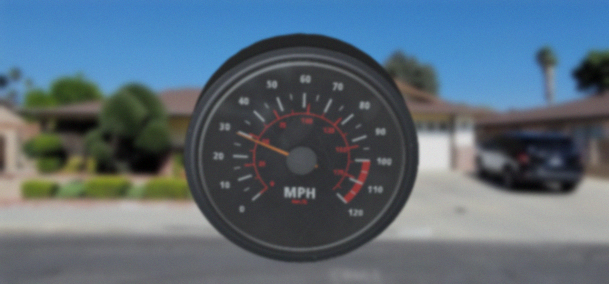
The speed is 30
